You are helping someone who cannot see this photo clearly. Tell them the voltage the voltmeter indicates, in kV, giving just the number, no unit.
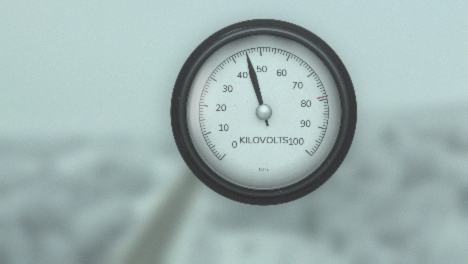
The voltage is 45
